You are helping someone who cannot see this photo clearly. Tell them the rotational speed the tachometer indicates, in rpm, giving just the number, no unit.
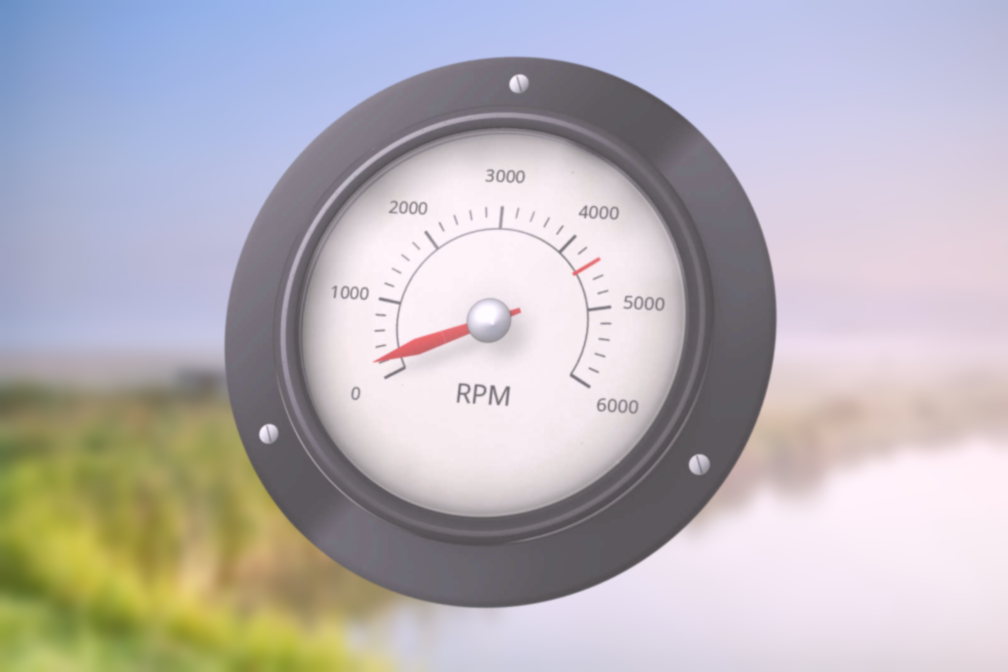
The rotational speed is 200
